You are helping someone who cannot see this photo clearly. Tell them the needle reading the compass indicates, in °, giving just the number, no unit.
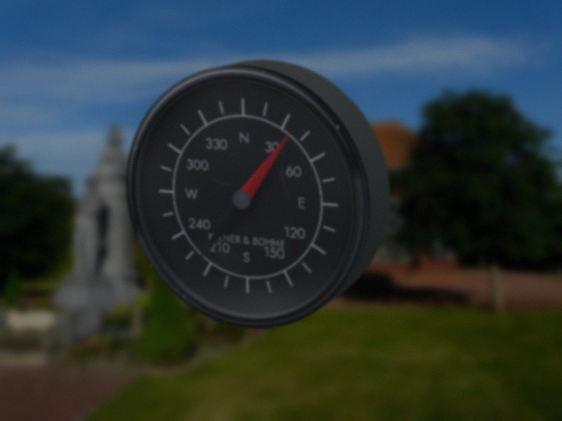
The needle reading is 37.5
